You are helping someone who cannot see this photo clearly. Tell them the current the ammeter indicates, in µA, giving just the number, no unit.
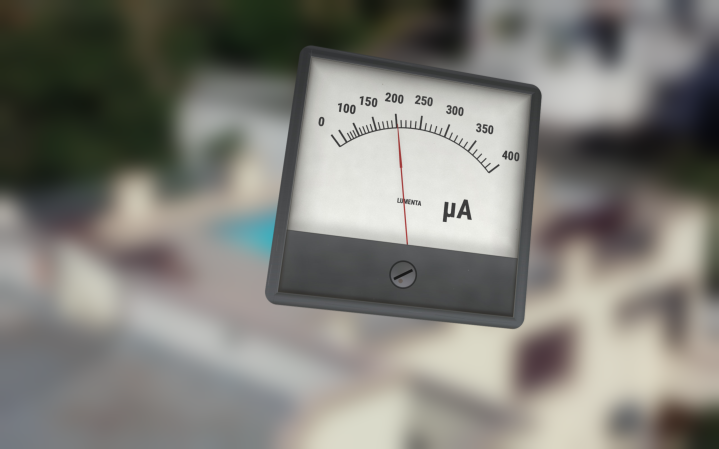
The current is 200
